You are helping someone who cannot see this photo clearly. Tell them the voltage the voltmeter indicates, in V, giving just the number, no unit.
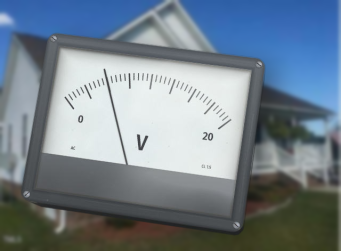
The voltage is 5
